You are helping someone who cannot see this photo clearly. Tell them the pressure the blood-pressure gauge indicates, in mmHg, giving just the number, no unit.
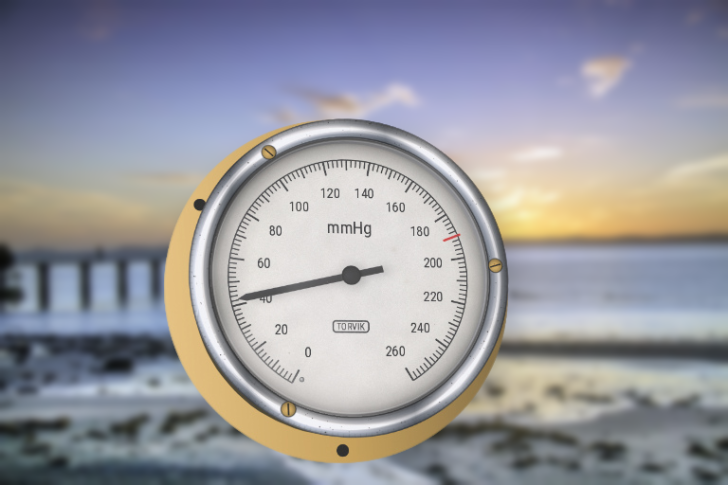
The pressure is 42
